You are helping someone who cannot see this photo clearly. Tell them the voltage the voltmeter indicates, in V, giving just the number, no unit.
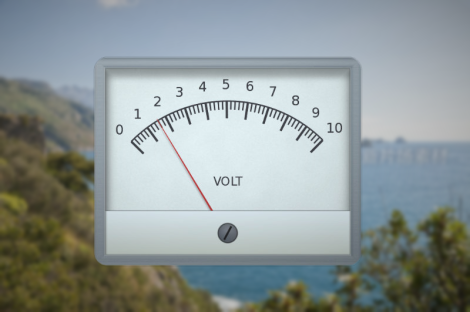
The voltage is 1.6
